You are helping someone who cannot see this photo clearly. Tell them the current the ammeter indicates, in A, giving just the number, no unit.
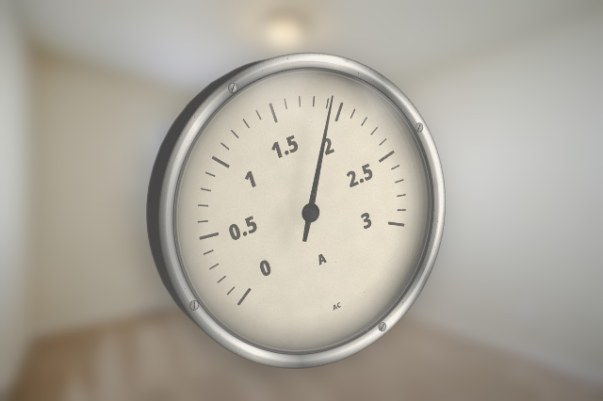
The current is 1.9
